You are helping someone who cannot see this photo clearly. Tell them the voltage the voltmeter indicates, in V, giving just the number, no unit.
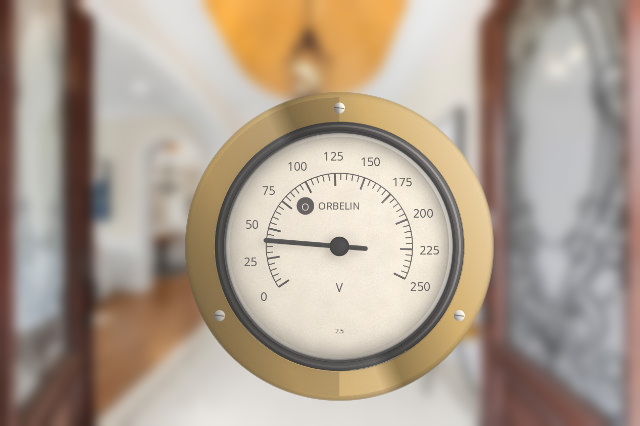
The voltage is 40
